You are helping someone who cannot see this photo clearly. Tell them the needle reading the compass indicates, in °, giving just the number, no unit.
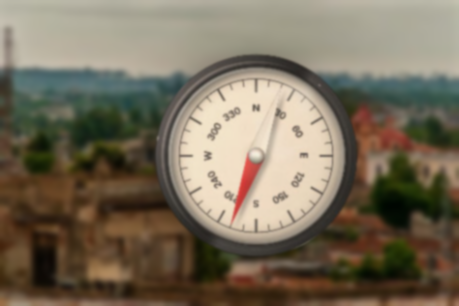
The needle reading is 200
